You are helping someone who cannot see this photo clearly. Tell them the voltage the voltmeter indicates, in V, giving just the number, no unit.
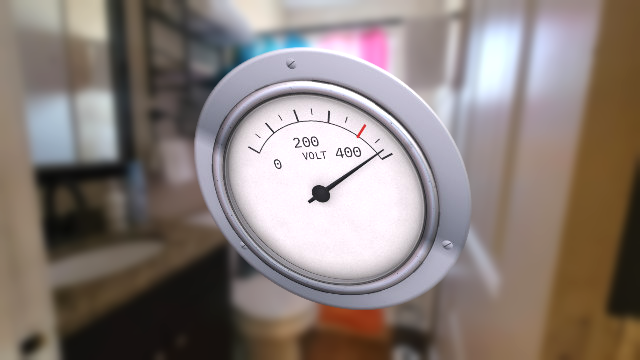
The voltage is 475
